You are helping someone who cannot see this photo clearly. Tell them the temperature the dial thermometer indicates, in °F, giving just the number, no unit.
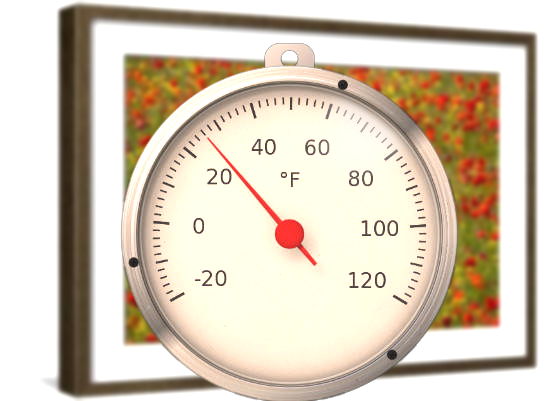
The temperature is 26
